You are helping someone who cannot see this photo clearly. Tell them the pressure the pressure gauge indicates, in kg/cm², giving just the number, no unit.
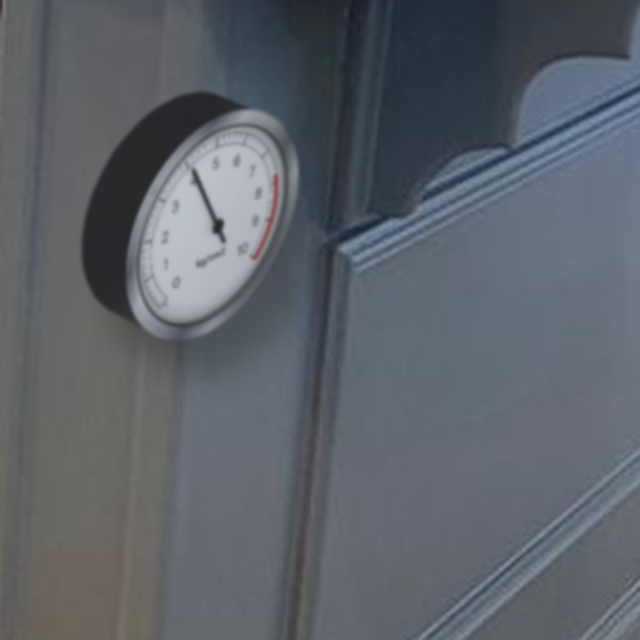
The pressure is 4
